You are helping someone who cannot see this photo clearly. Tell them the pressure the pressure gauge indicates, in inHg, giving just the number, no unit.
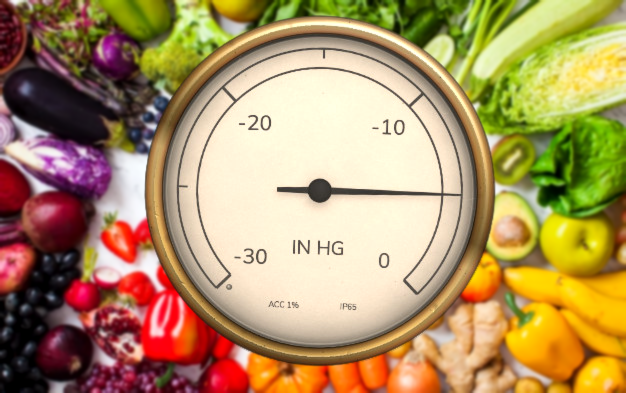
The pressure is -5
